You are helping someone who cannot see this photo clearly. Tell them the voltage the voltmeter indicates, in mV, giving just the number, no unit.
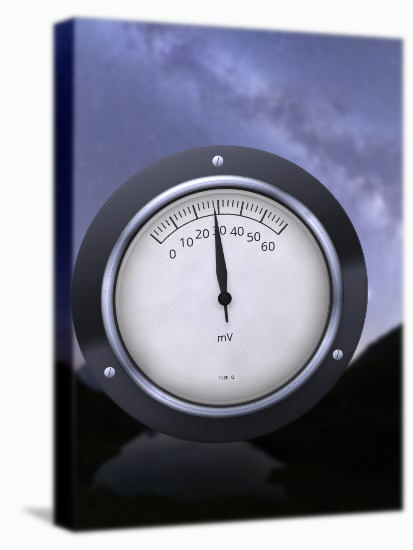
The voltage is 28
